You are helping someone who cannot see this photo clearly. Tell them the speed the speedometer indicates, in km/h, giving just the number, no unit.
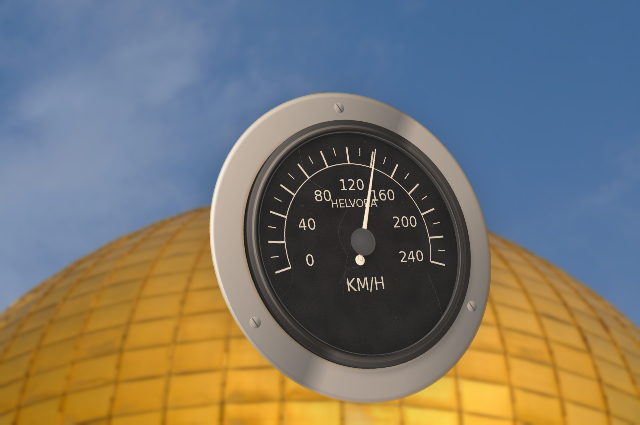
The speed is 140
